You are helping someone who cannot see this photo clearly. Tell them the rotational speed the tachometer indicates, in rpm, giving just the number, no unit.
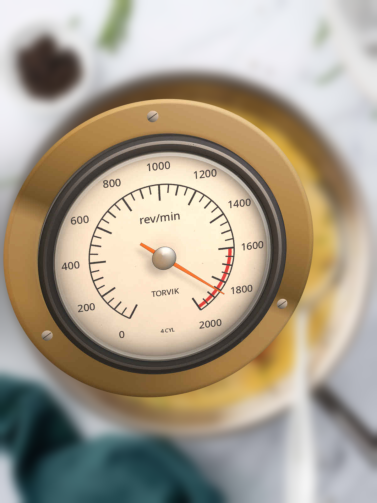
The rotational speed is 1850
